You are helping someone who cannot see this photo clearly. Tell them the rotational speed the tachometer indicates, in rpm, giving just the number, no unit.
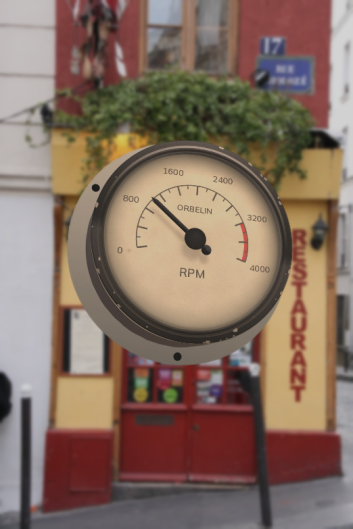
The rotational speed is 1000
